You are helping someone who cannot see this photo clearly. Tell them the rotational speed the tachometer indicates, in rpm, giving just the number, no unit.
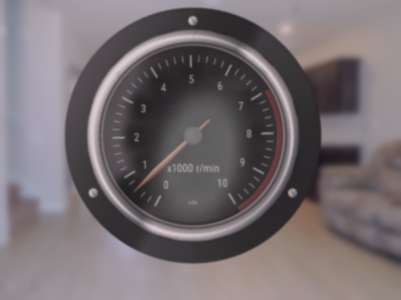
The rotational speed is 600
